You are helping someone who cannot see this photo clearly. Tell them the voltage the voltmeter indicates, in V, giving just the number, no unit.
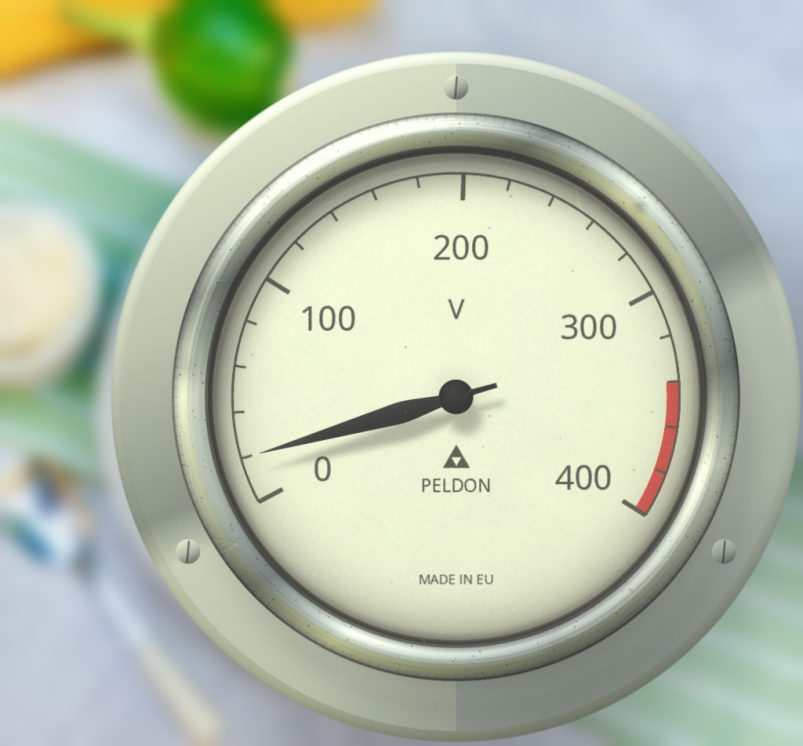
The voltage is 20
